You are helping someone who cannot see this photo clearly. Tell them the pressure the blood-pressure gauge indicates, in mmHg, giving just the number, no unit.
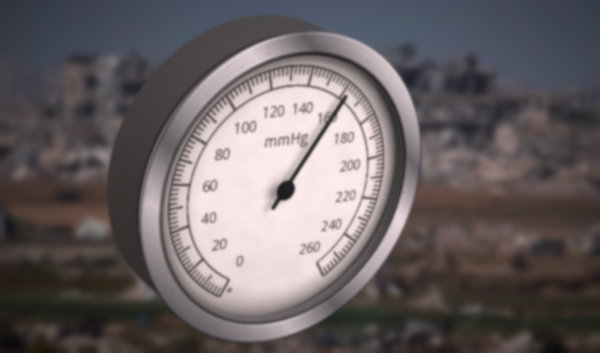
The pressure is 160
